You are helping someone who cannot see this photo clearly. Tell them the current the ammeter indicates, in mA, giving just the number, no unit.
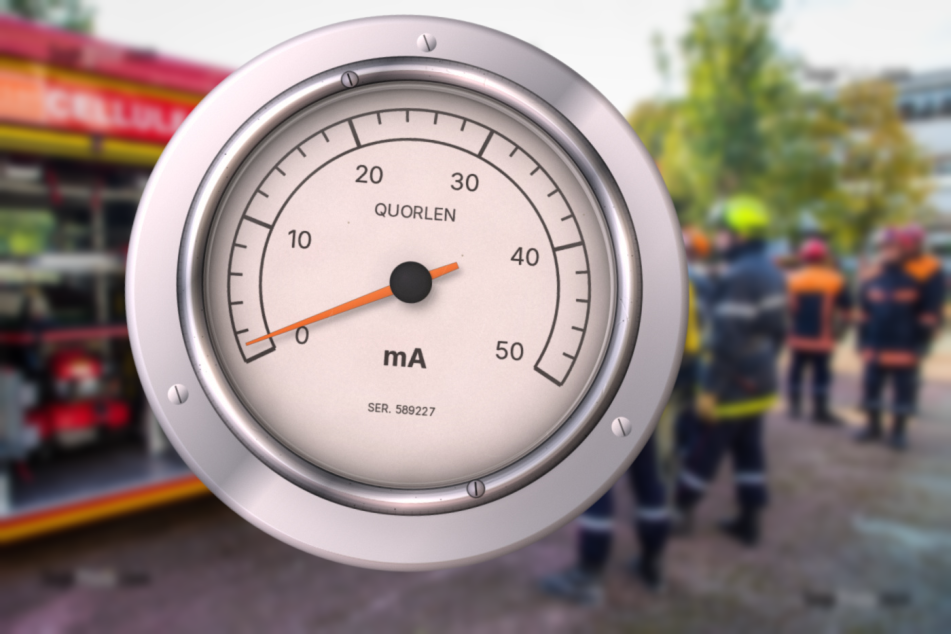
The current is 1
